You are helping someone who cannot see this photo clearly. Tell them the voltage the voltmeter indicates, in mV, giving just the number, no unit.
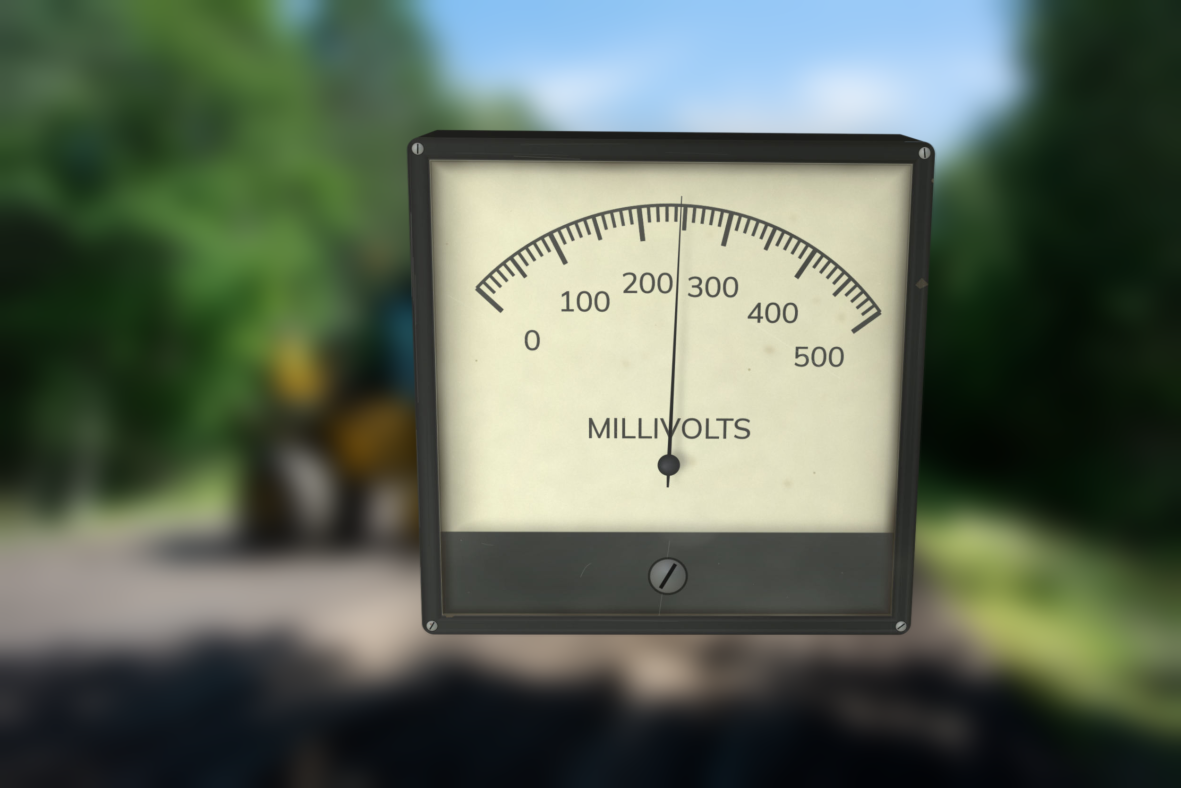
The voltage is 245
